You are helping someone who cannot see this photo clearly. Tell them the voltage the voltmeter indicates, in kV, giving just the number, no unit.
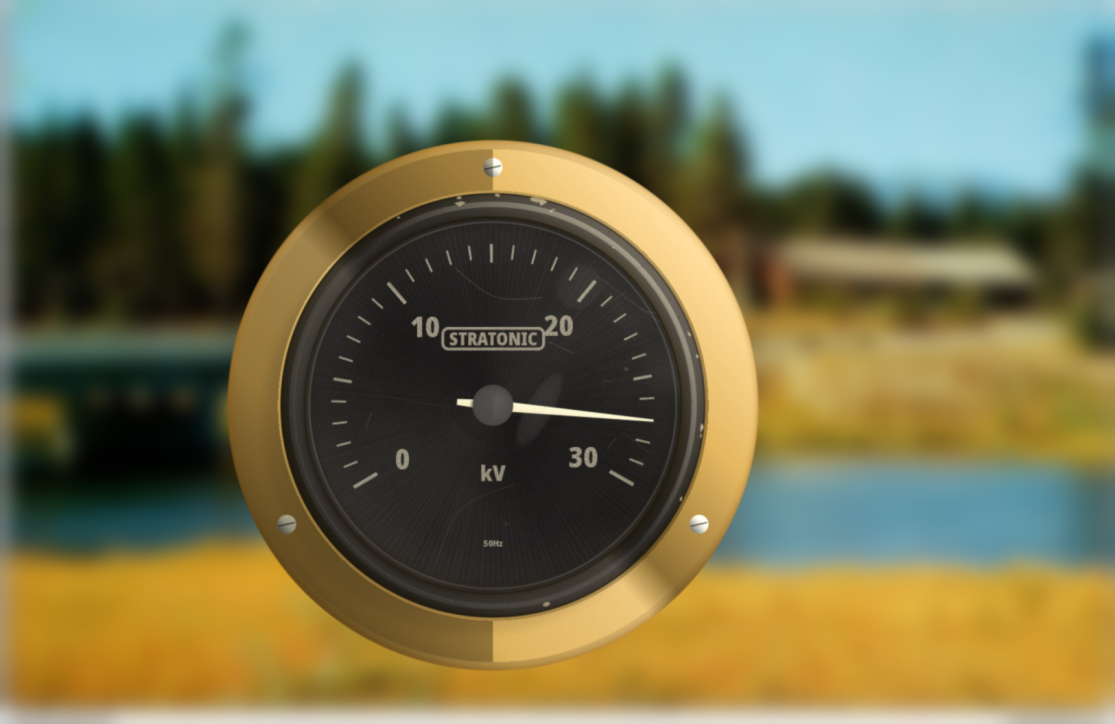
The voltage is 27
